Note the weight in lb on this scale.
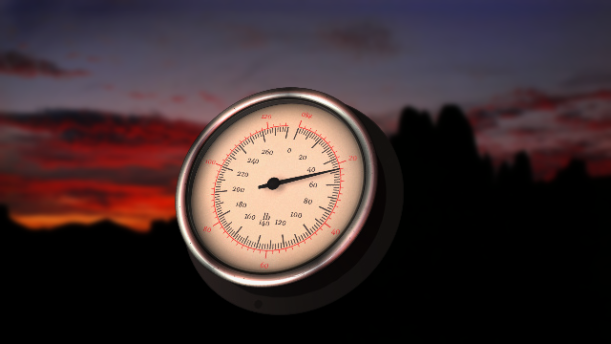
50 lb
